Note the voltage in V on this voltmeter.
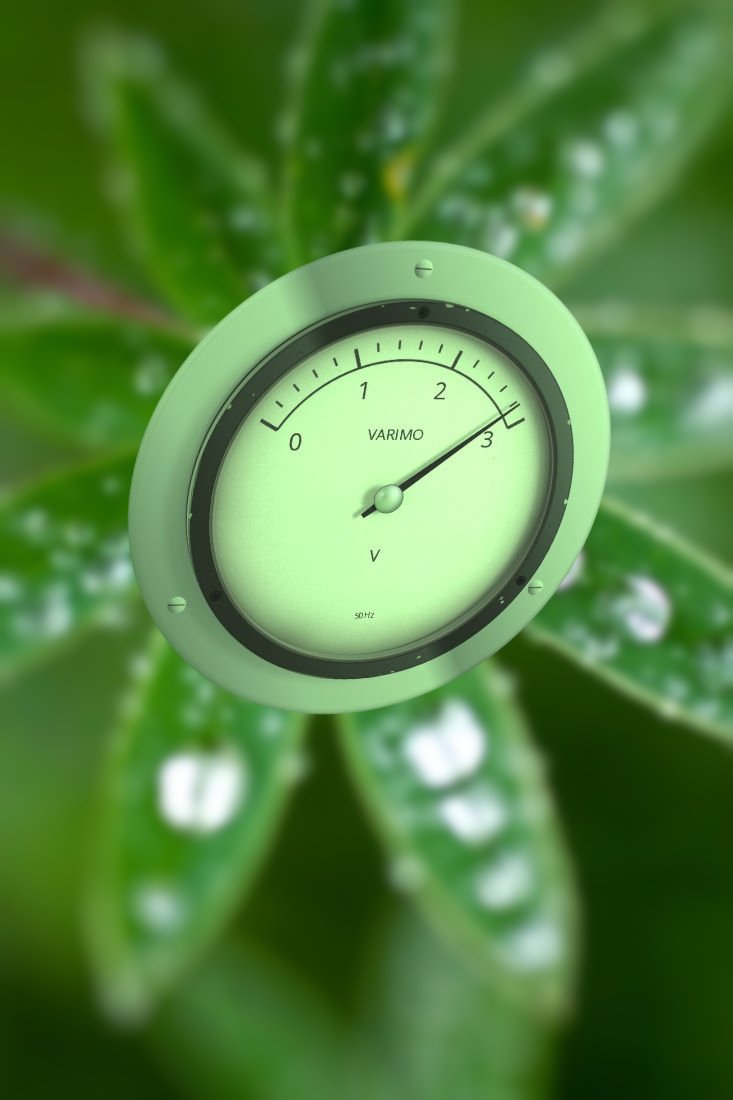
2.8 V
